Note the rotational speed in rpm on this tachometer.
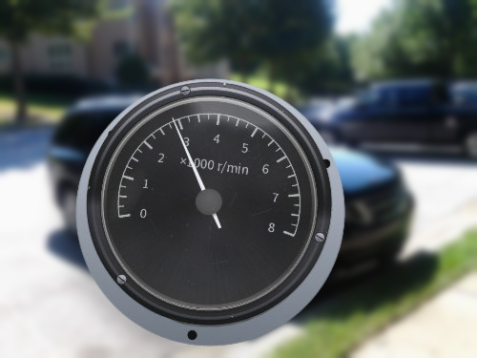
2875 rpm
